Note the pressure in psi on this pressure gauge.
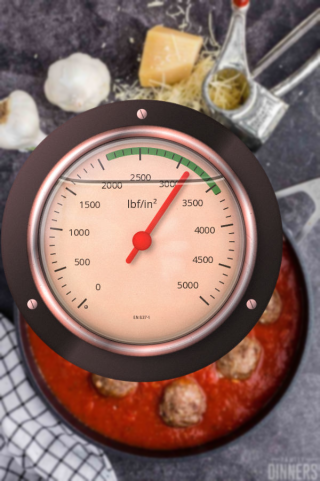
3150 psi
